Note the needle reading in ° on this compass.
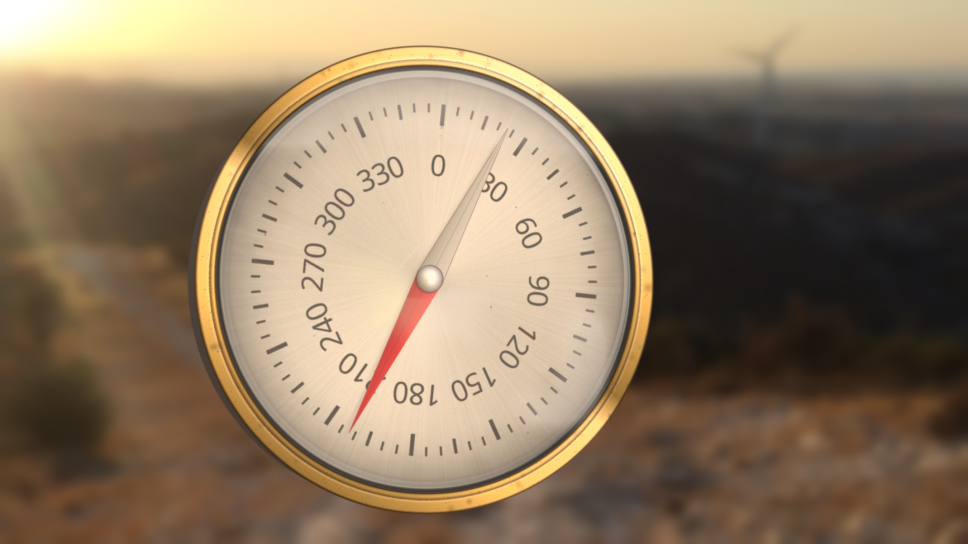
202.5 °
